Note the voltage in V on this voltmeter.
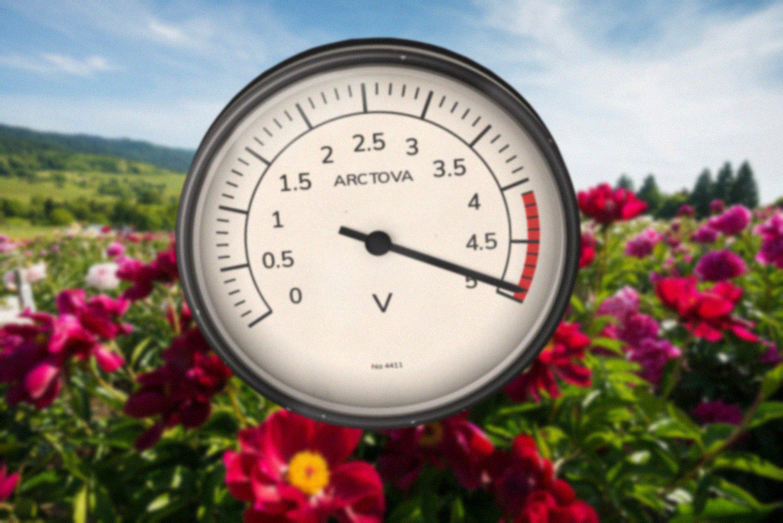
4.9 V
